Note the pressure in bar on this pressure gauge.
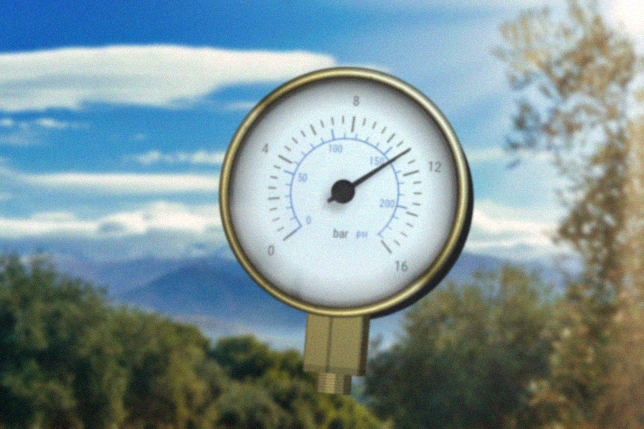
11 bar
